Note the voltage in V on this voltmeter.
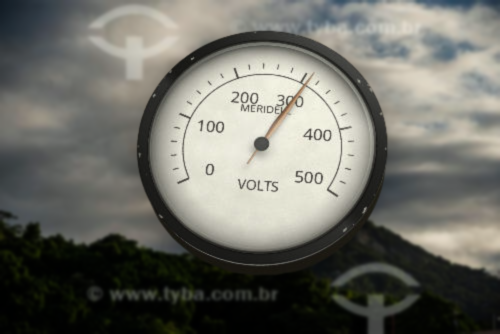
310 V
